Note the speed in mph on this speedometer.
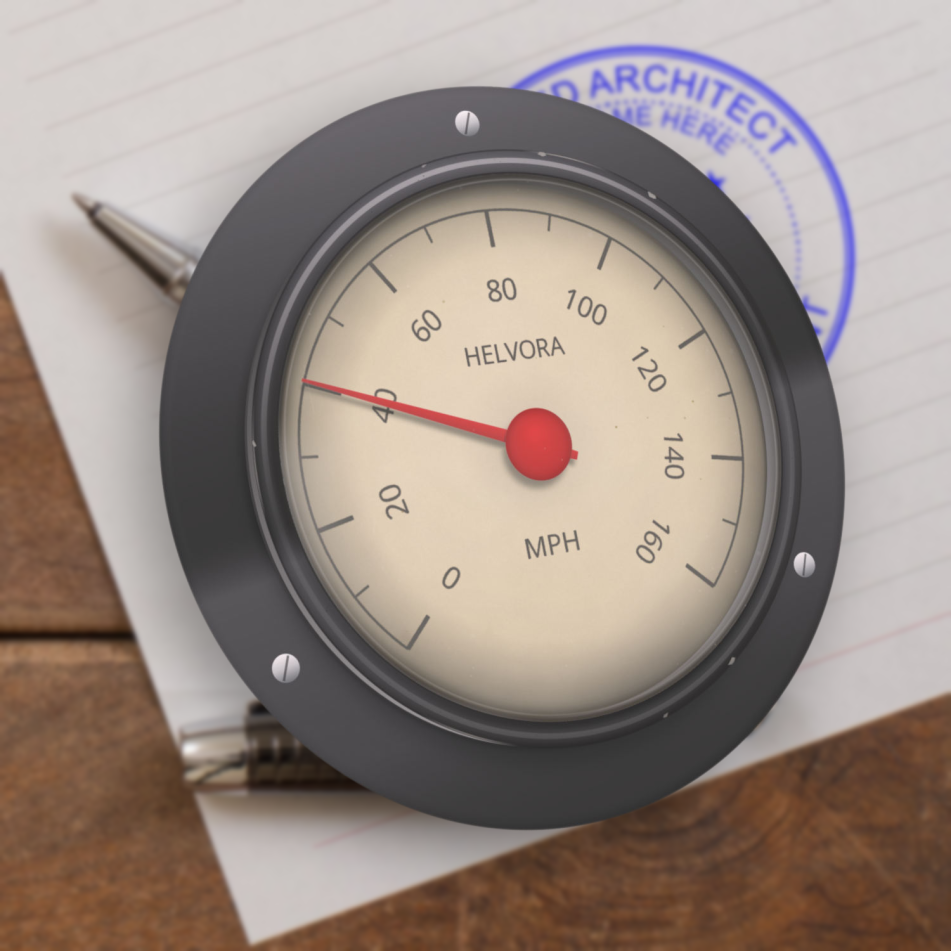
40 mph
